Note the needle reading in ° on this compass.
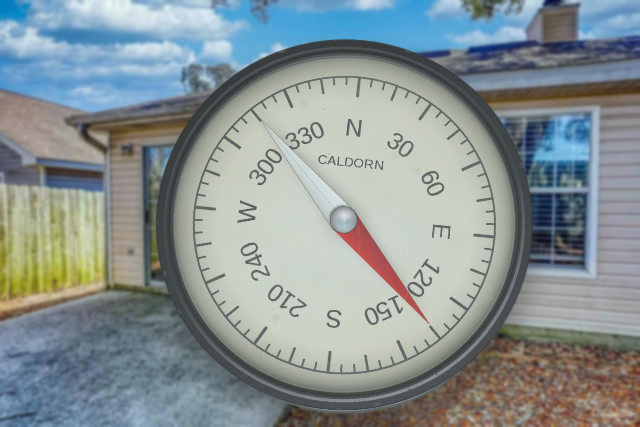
135 °
